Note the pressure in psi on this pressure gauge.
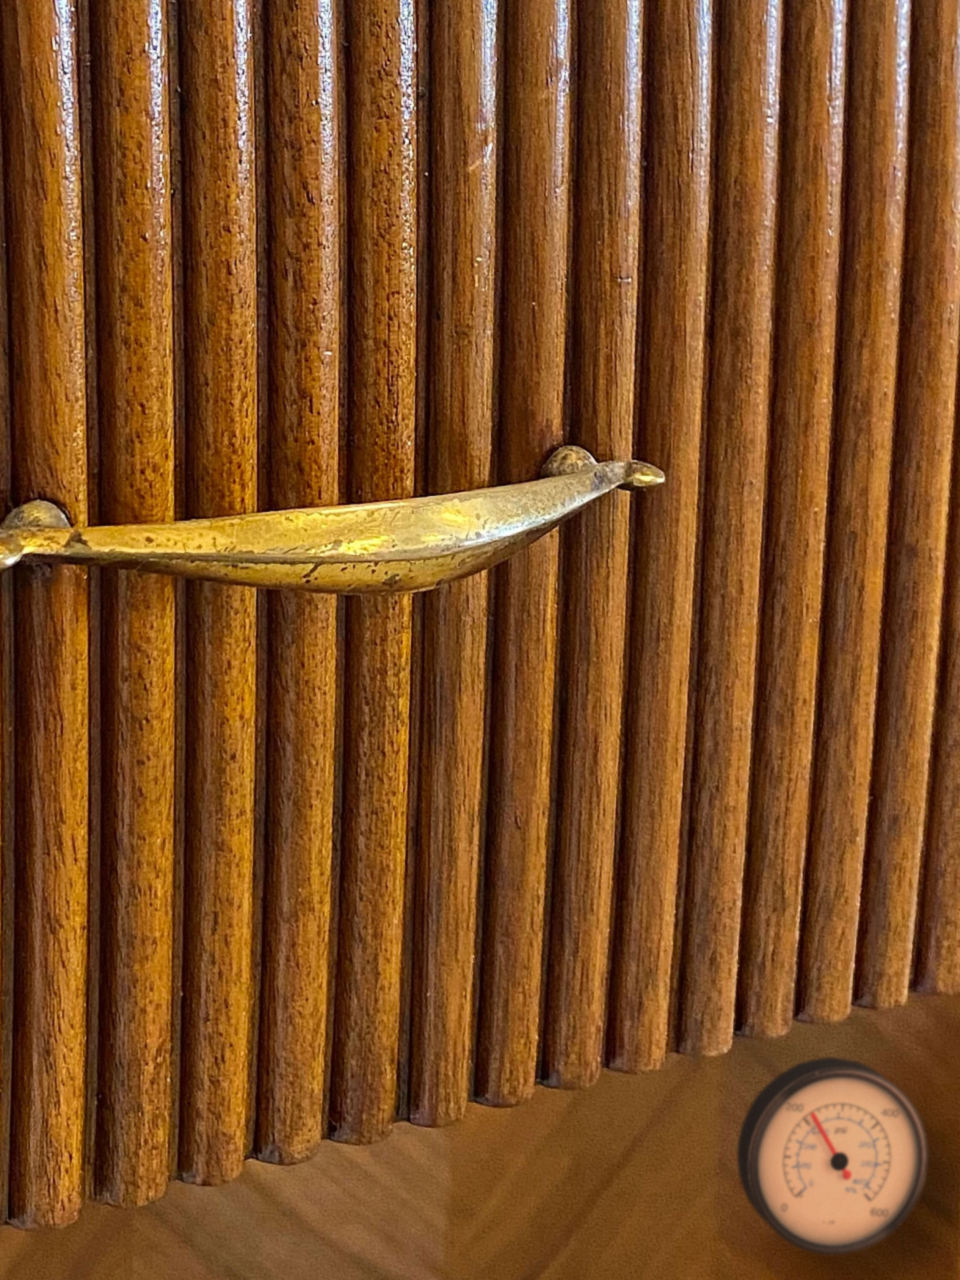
220 psi
